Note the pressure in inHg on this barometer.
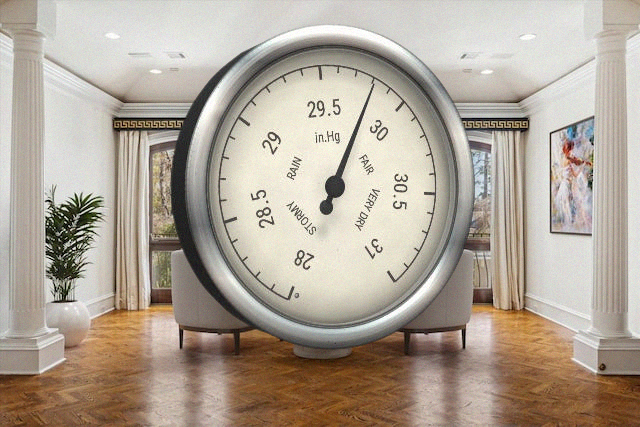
29.8 inHg
